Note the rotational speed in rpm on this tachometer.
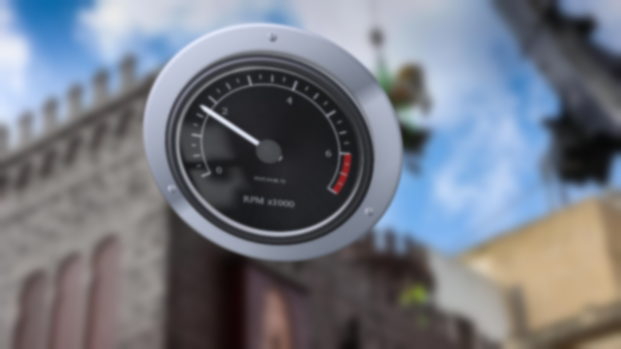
1750 rpm
